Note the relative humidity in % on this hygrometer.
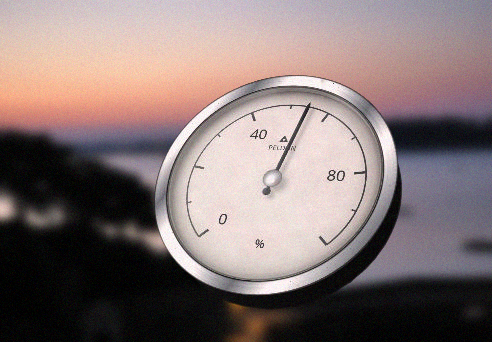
55 %
